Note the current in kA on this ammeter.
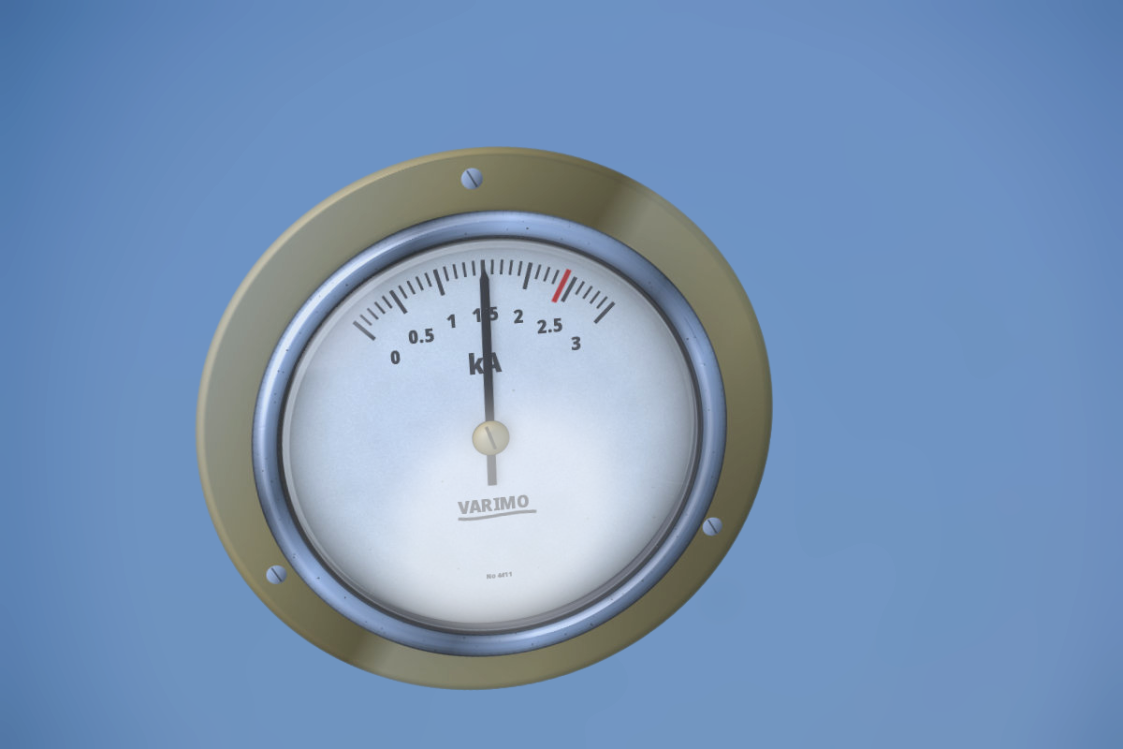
1.5 kA
